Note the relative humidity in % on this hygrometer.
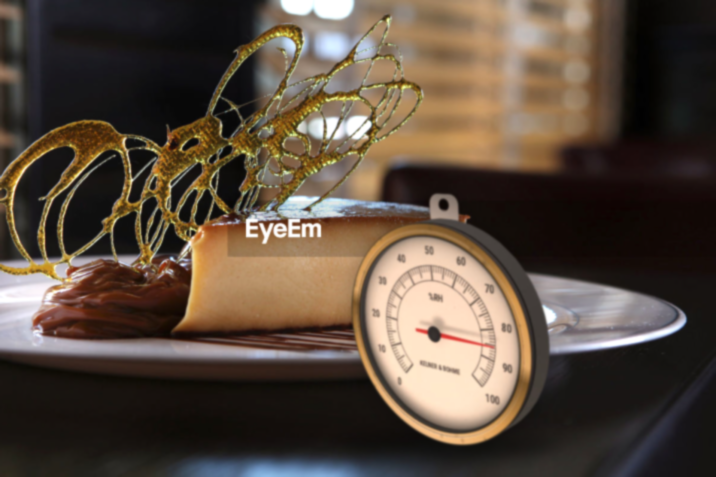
85 %
